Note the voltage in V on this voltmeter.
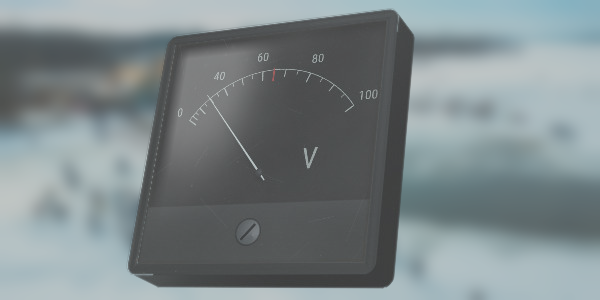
30 V
